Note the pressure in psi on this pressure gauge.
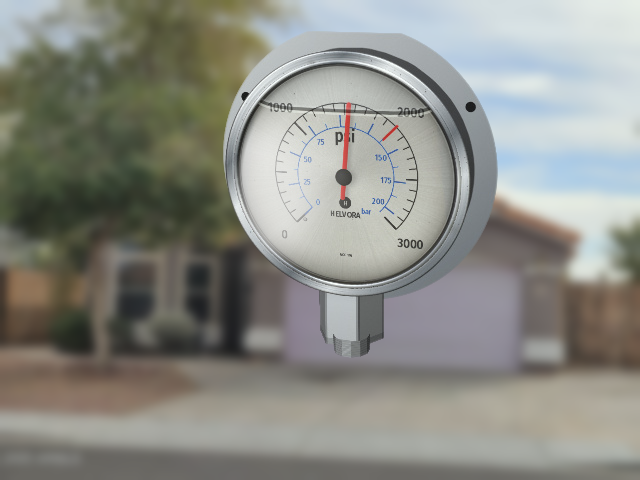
1550 psi
